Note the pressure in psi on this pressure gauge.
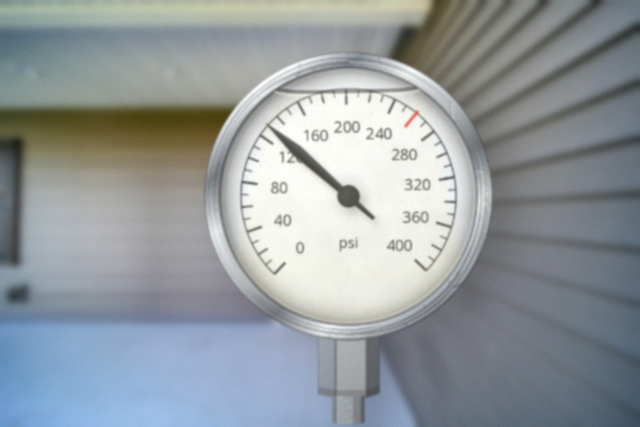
130 psi
